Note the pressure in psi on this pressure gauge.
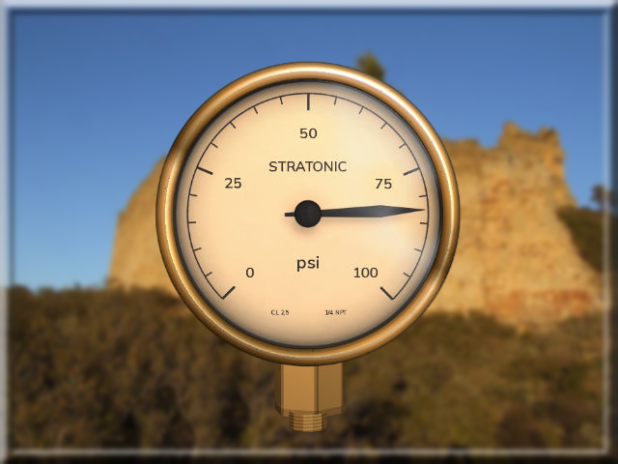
82.5 psi
